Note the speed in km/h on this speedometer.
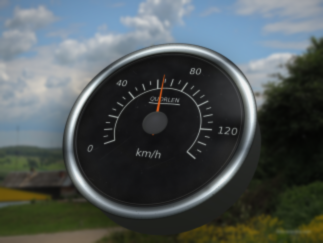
65 km/h
